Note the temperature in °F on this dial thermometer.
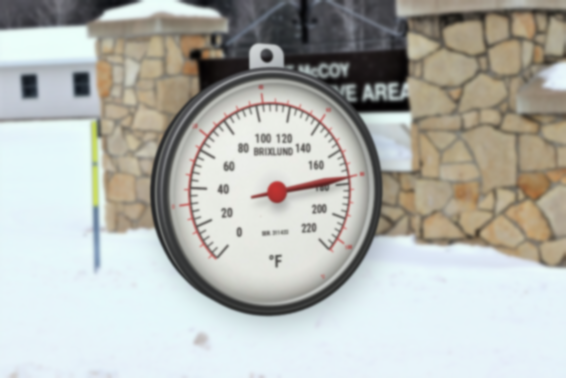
176 °F
